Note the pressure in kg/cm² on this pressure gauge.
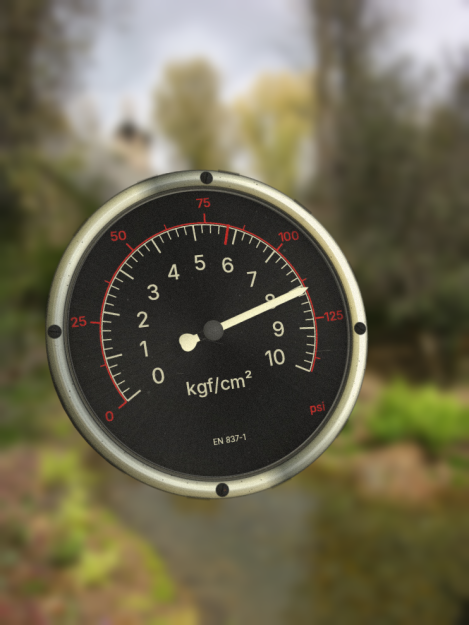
8.1 kg/cm²
